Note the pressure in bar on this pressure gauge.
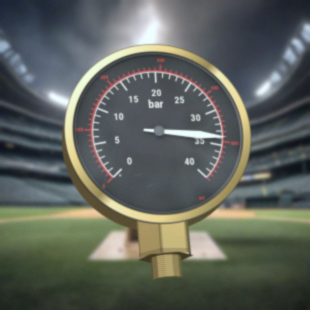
34 bar
